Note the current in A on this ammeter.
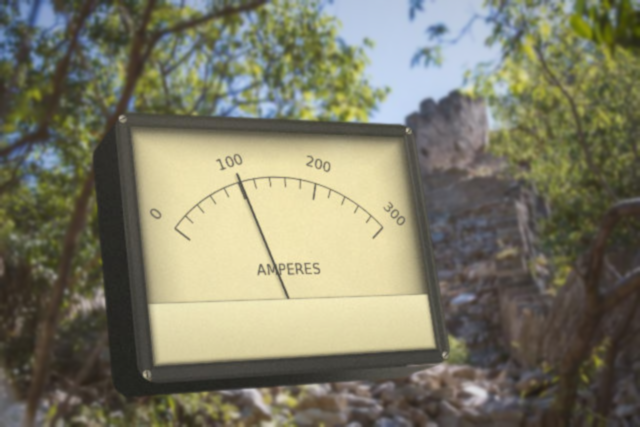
100 A
